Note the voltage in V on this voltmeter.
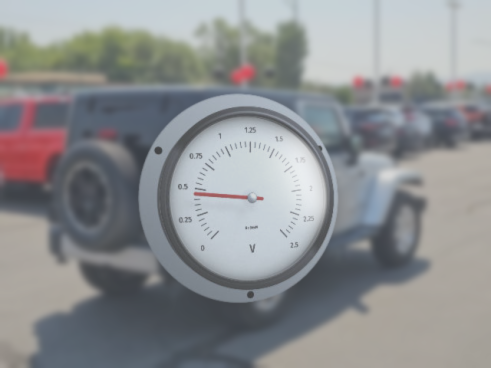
0.45 V
